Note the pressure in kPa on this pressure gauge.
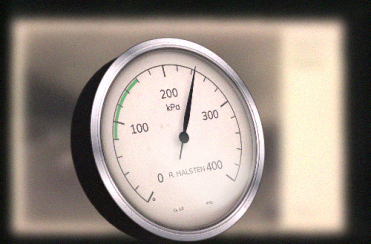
240 kPa
